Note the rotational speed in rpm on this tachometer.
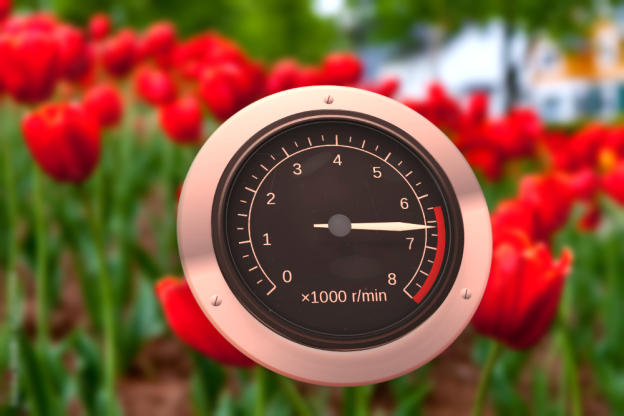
6625 rpm
